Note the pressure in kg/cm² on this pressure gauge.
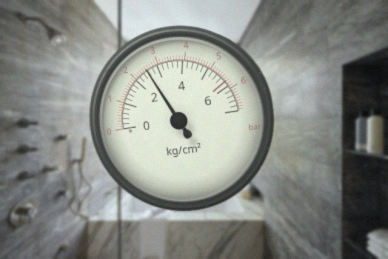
2.6 kg/cm²
